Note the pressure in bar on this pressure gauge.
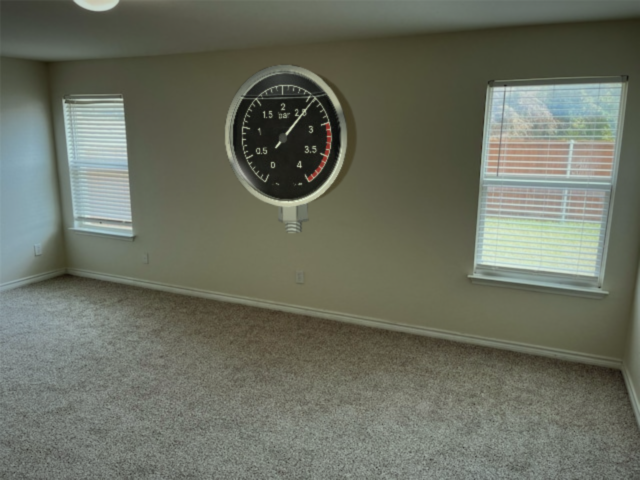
2.6 bar
